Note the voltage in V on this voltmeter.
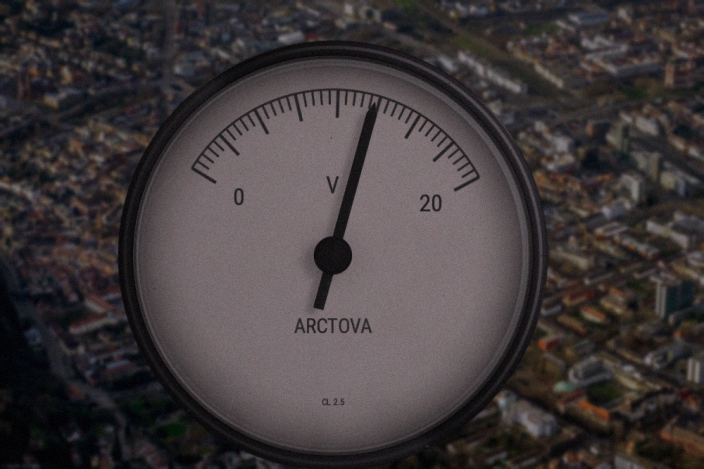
12.25 V
